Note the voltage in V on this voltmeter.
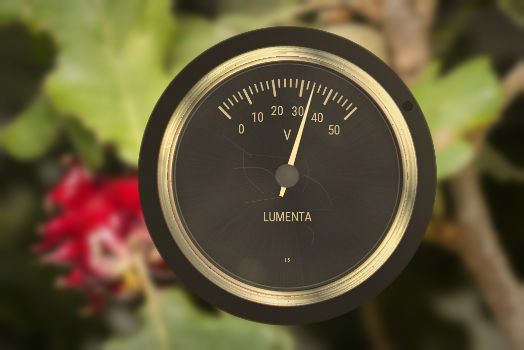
34 V
